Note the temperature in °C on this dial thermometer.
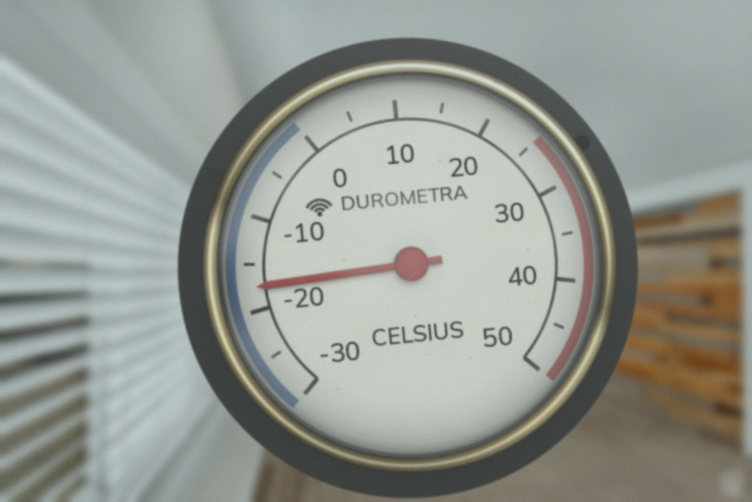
-17.5 °C
